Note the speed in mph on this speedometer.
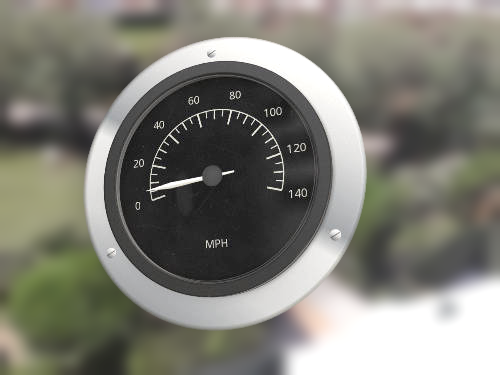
5 mph
